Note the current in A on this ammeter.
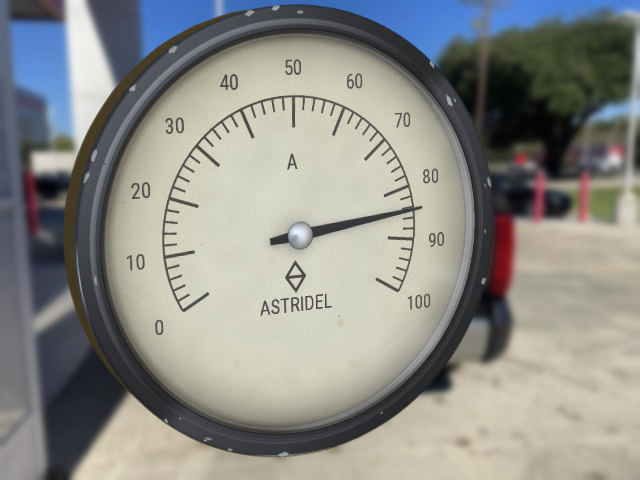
84 A
